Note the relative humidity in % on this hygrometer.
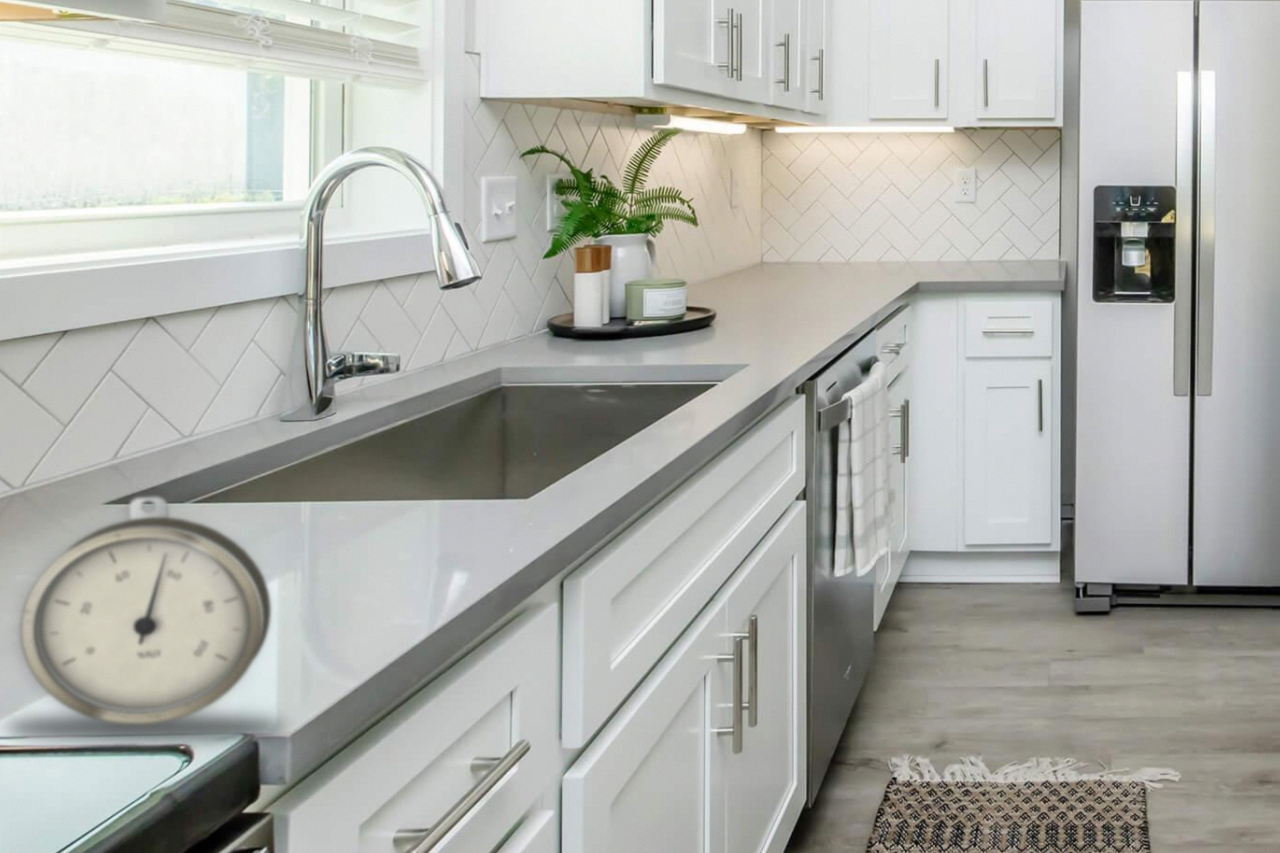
55 %
